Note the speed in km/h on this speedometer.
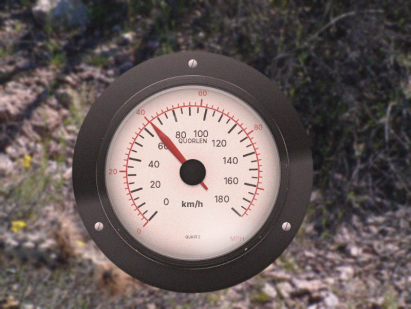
65 km/h
